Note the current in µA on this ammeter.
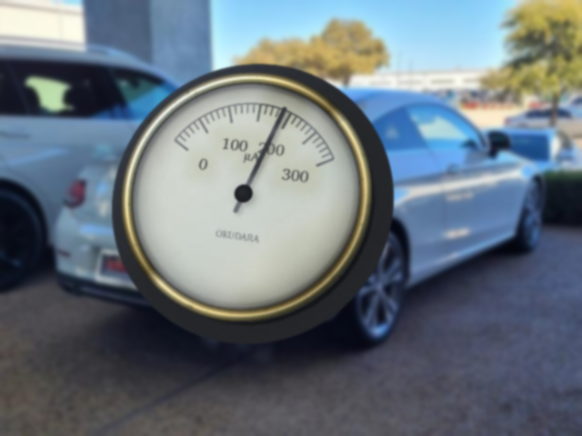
190 µA
